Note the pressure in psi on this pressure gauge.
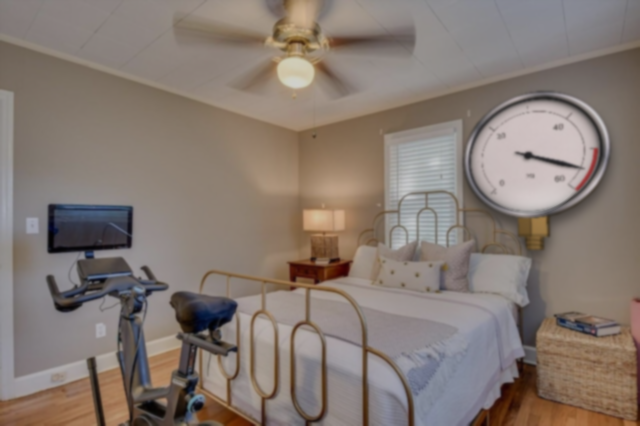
55 psi
